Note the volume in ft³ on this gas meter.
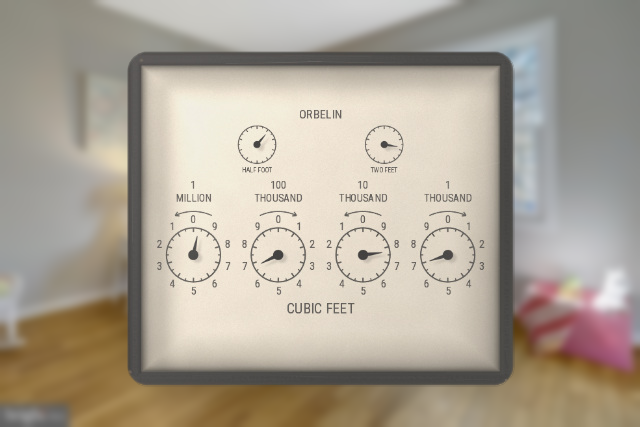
967700 ft³
